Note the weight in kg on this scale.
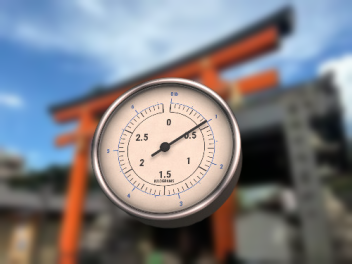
0.45 kg
